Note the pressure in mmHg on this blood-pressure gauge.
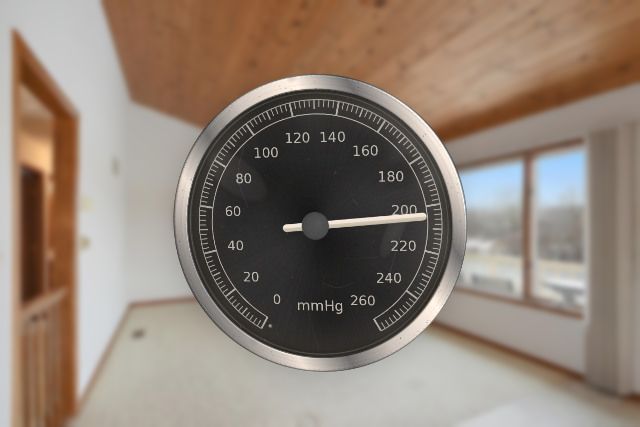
204 mmHg
